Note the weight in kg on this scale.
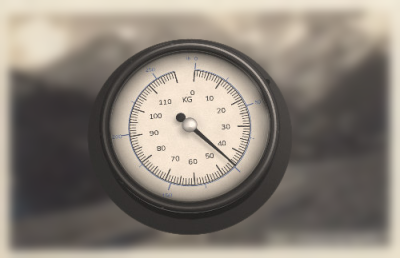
45 kg
